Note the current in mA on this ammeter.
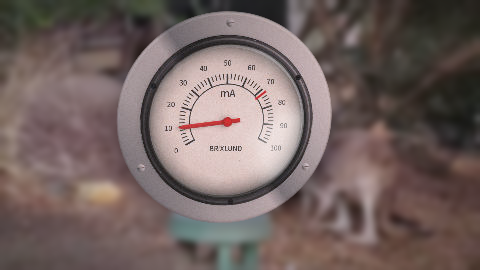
10 mA
